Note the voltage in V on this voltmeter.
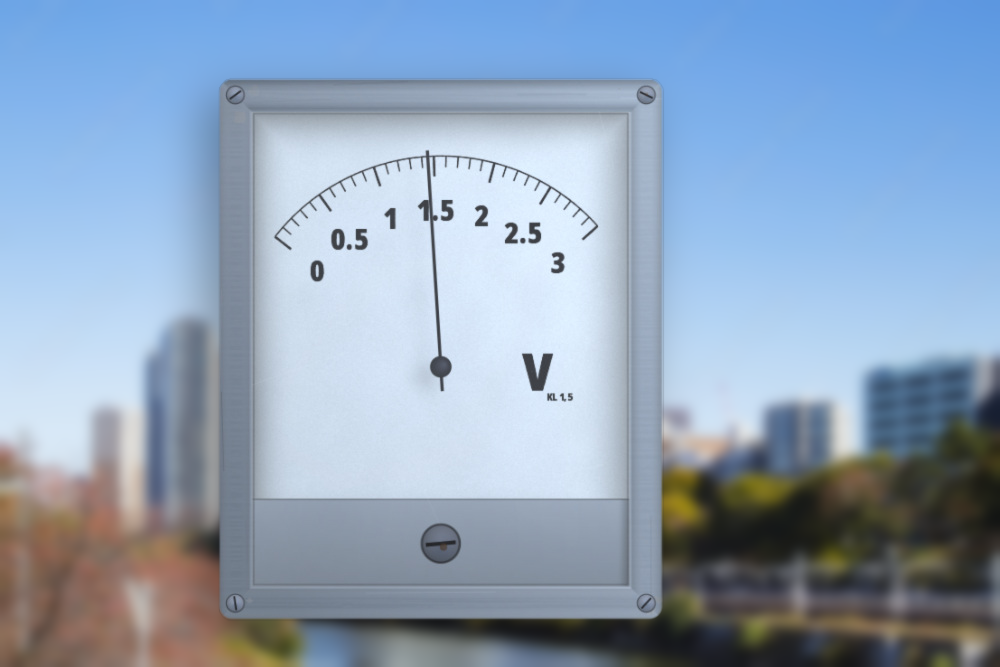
1.45 V
